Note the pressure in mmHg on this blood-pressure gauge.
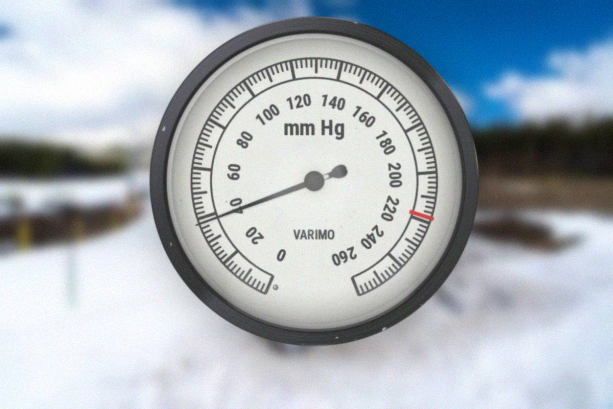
38 mmHg
